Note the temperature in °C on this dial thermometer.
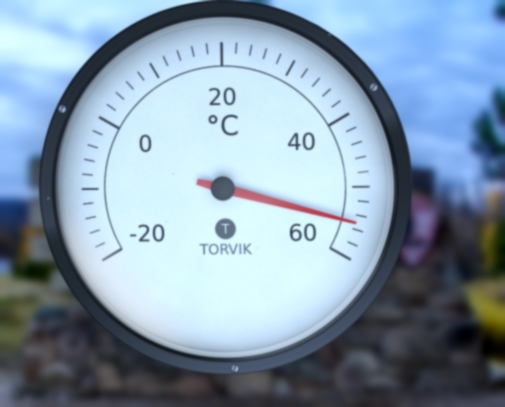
55 °C
